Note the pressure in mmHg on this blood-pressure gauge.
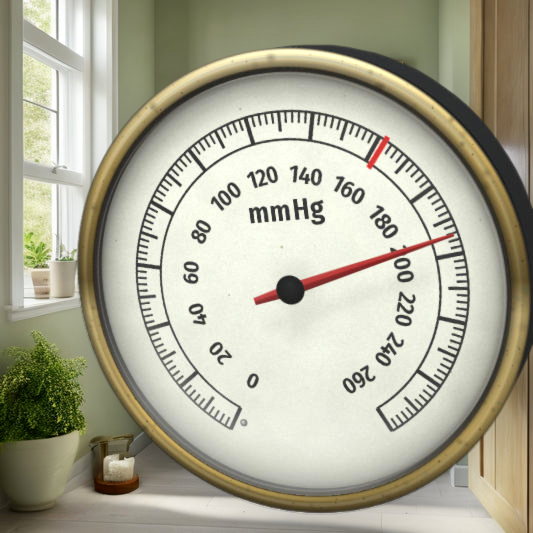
194 mmHg
